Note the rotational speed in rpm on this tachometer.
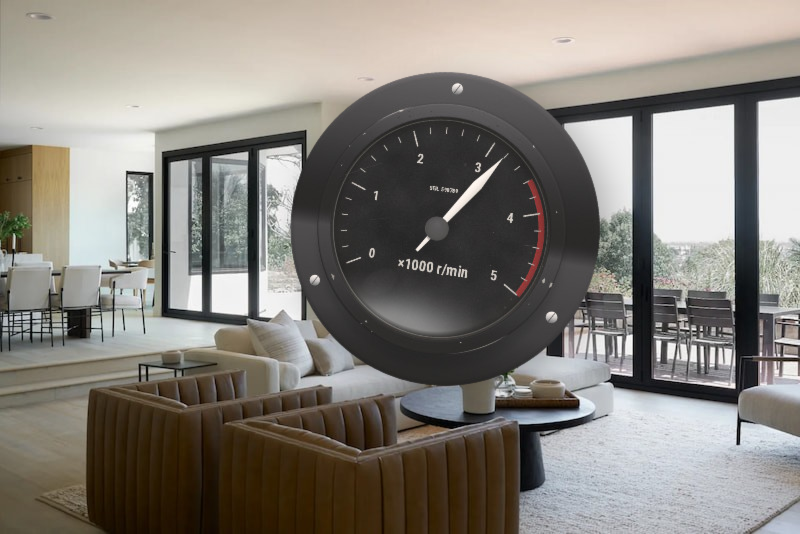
3200 rpm
